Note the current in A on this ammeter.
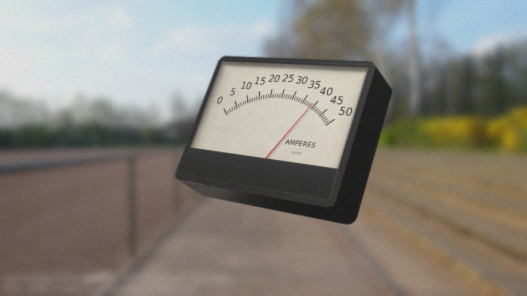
40 A
